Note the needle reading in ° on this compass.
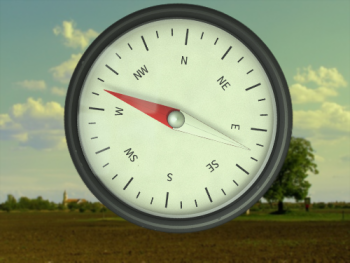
285 °
